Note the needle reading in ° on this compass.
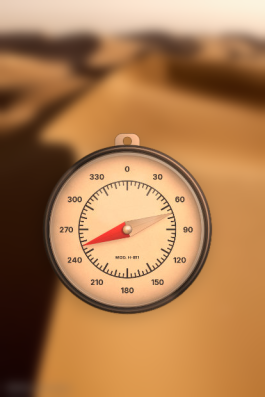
250 °
